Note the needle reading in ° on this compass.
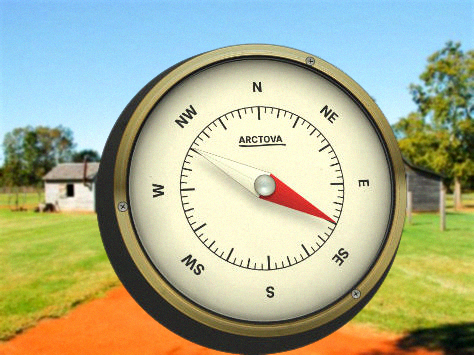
120 °
